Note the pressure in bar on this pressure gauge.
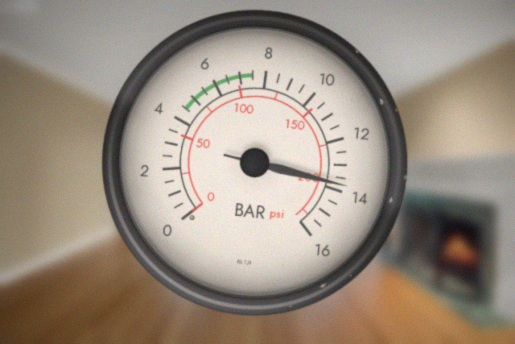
13.75 bar
